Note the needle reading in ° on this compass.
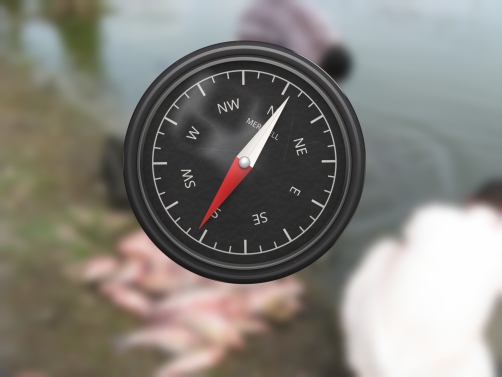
185 °
